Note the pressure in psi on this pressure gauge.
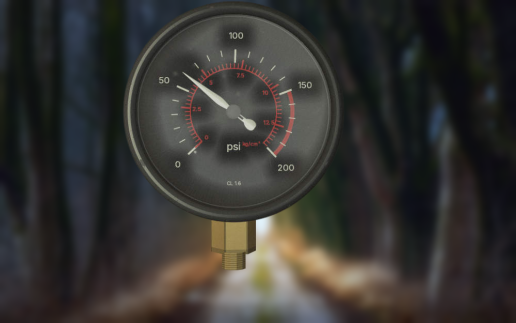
60 psi
